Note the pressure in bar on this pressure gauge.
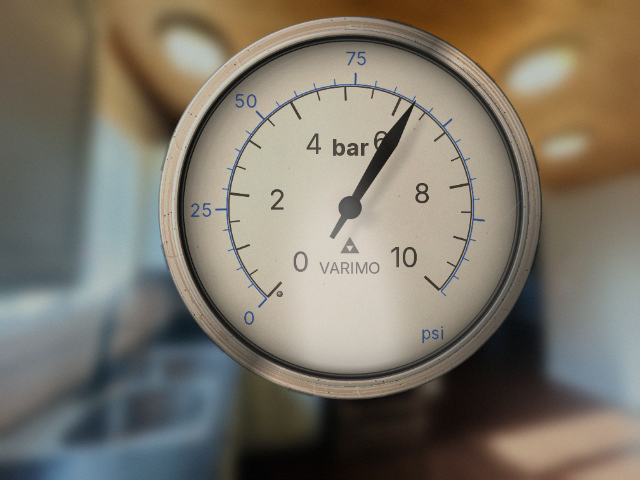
6.25 bar
